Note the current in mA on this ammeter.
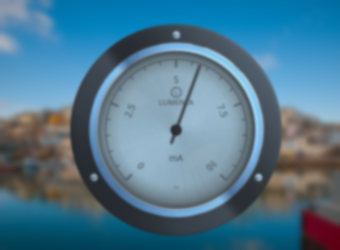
5.75 mA
